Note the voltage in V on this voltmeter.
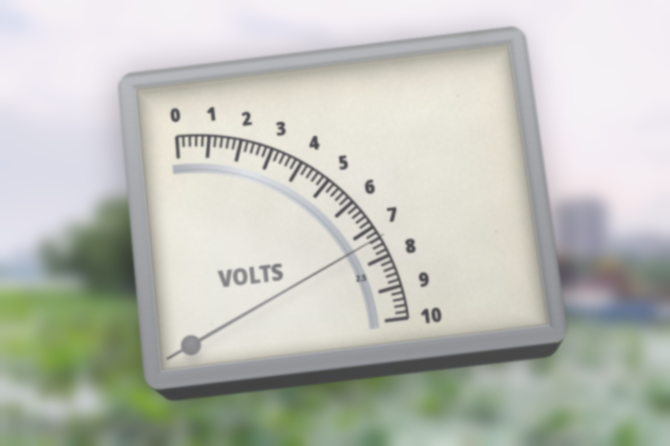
7.4 V
